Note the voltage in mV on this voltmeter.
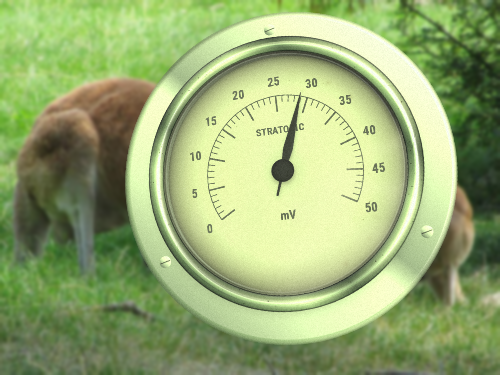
29 mV
